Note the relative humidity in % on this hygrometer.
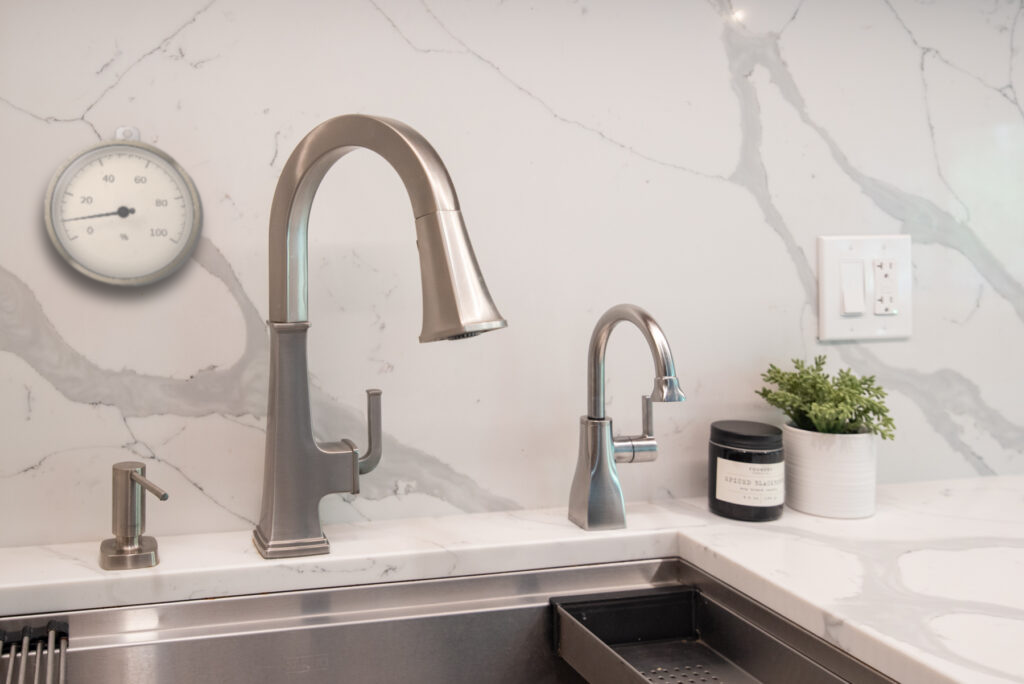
8 %
